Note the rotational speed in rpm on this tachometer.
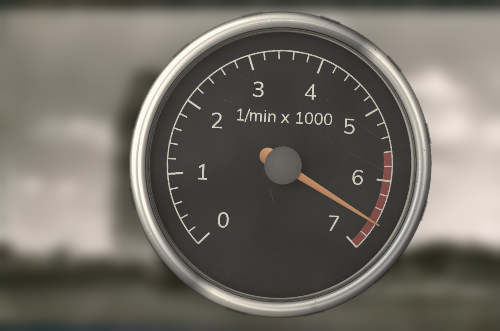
6600 rpm
